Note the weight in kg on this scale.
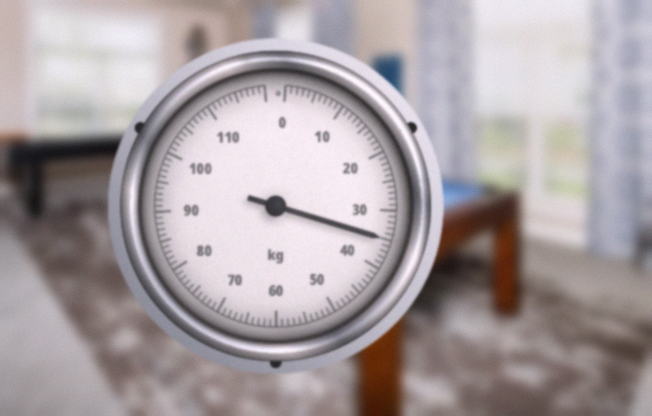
35 kg
